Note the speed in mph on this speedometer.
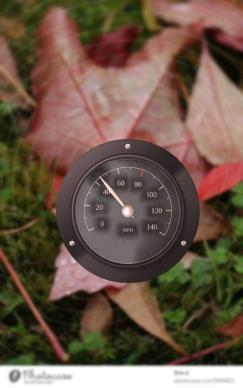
45 mph
